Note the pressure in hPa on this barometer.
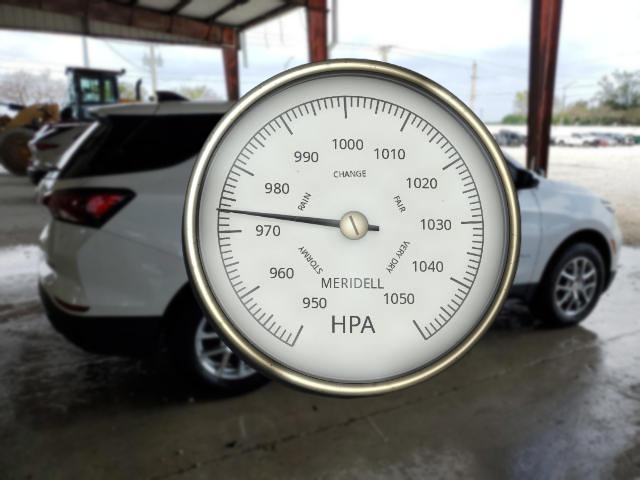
973 hPa
